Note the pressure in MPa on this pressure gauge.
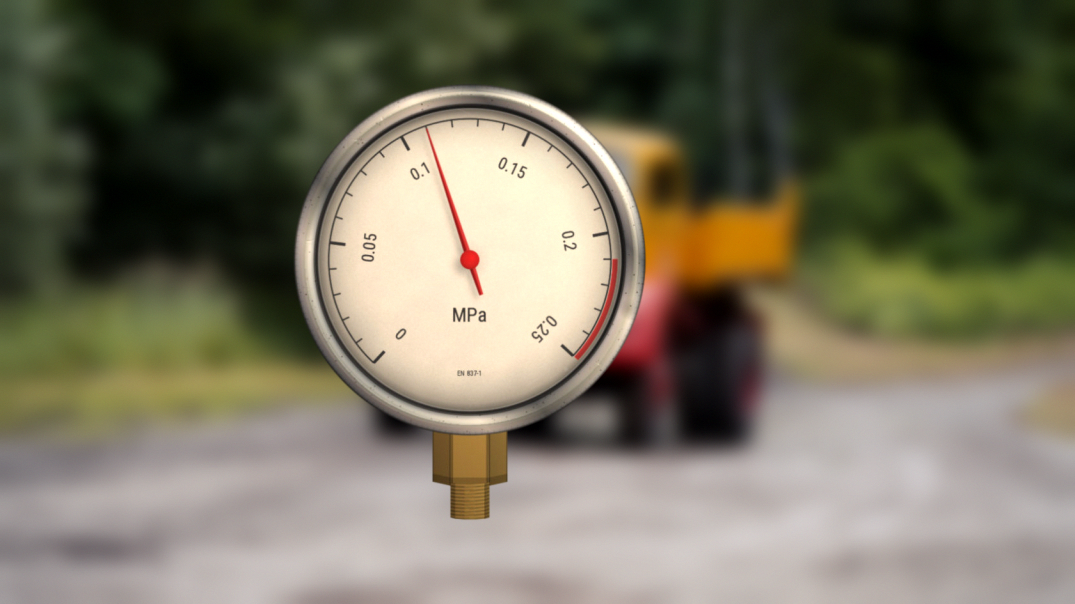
0.11 MPa
